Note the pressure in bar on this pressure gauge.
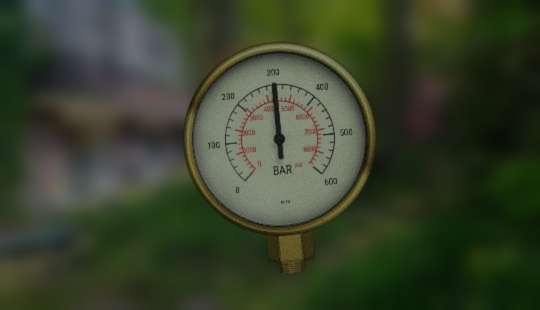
300 bar
